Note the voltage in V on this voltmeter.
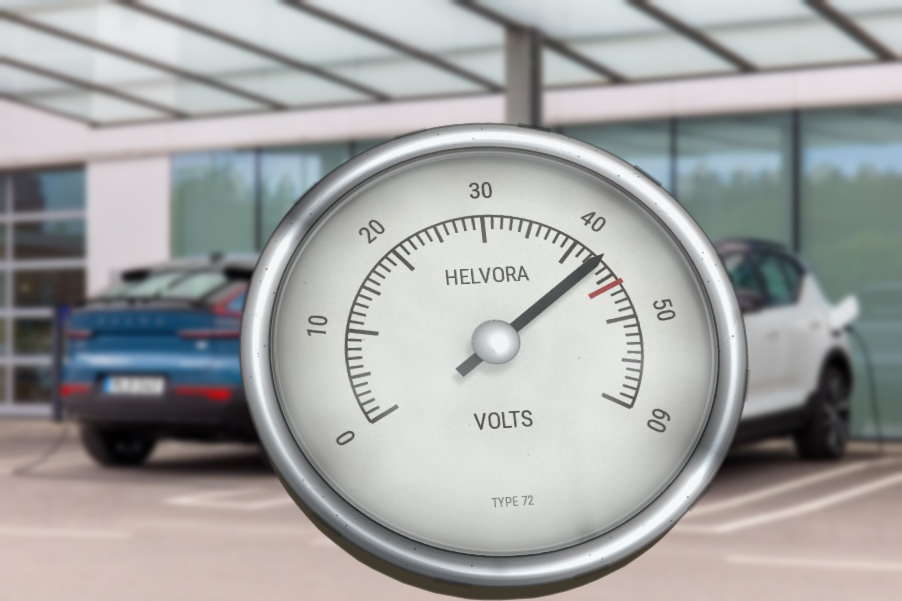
43 V
